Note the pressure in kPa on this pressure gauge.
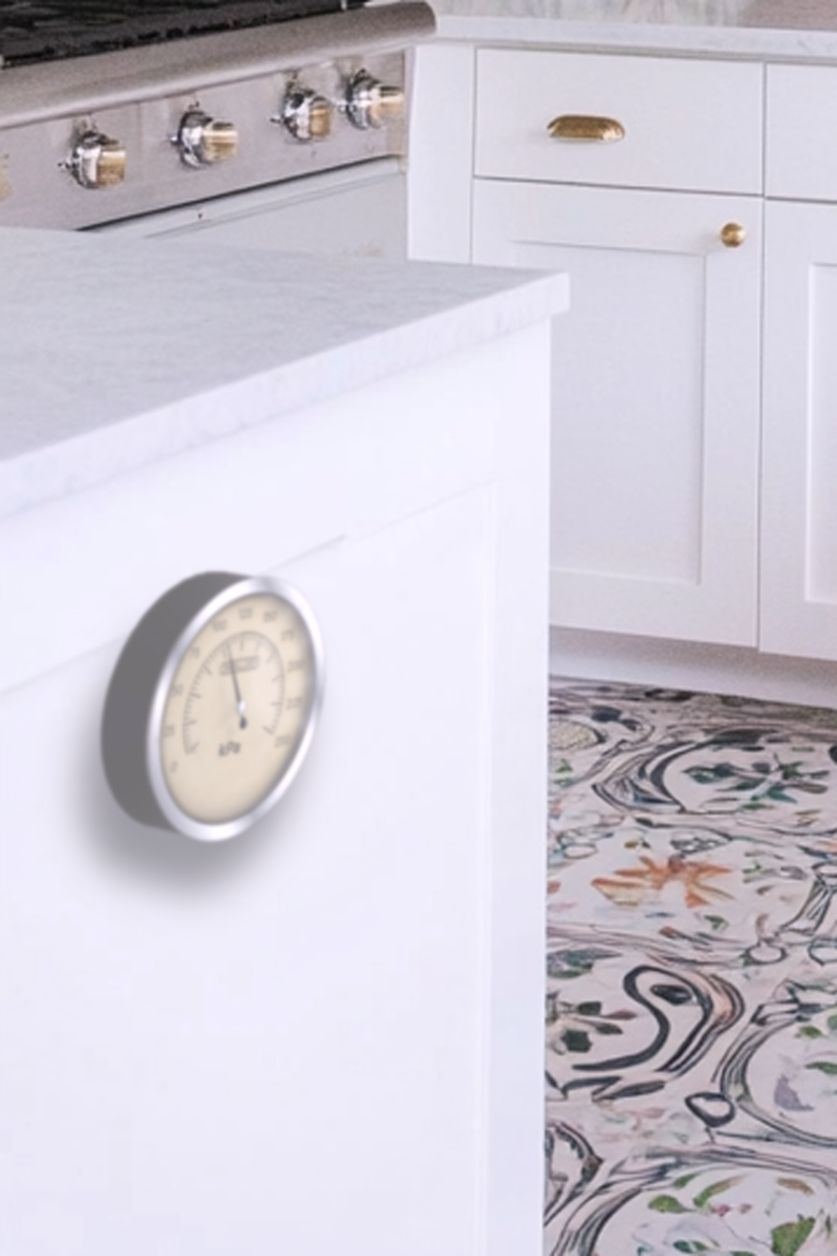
100 kPa
